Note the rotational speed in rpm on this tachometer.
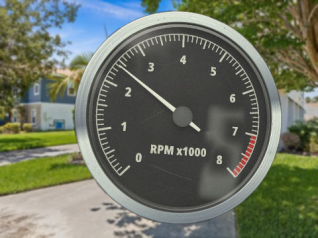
2400 rpm
